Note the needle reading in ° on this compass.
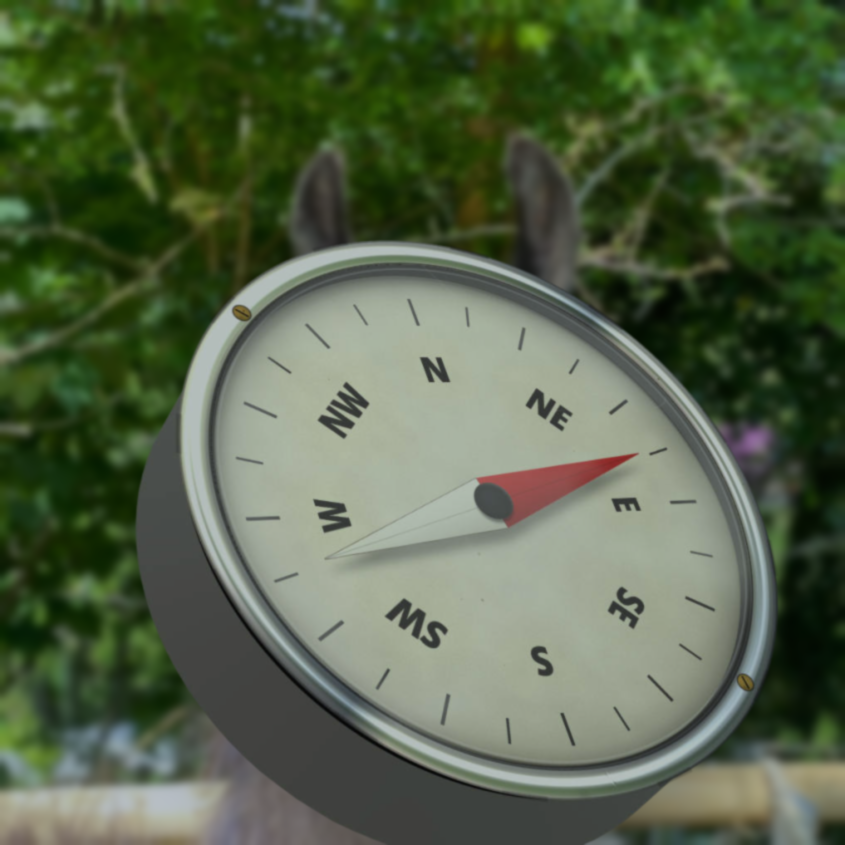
75 °
